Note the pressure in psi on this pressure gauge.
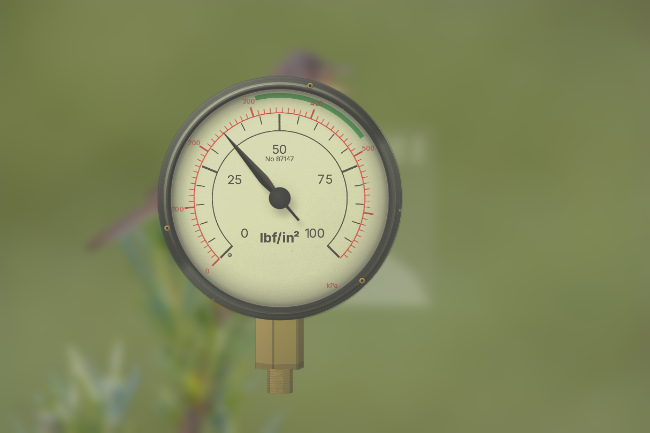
35 psi
